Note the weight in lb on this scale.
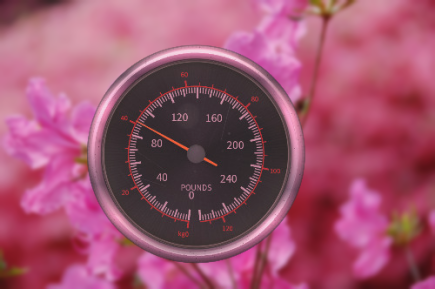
90 lb
